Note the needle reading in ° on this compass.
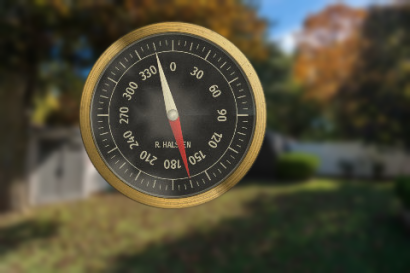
165 °
